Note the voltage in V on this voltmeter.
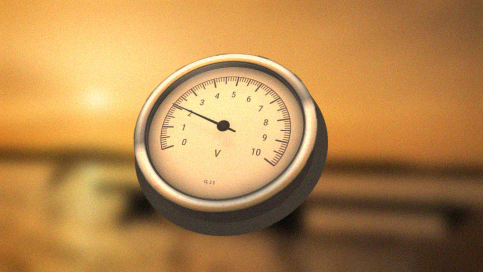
2 V
